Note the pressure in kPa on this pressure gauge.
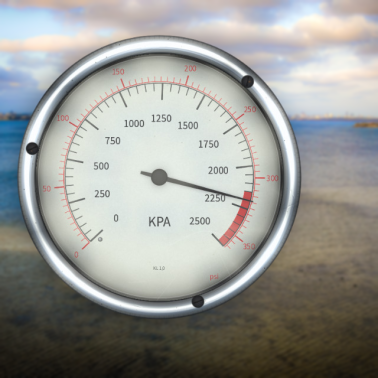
2200 kPa
